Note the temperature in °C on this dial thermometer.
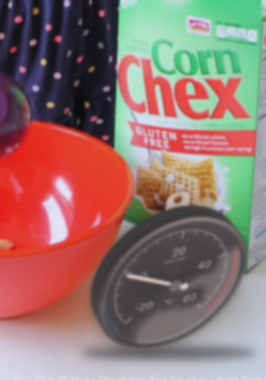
0 °C
